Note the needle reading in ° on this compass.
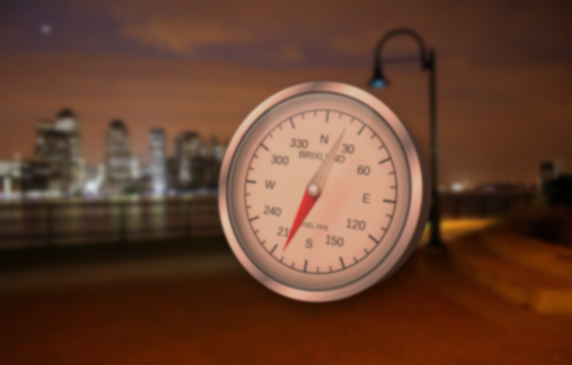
200 °
